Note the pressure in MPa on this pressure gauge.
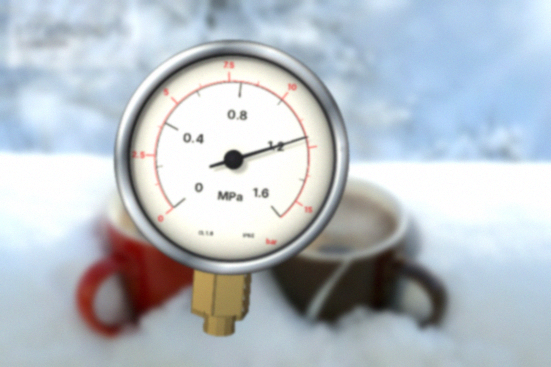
1.2 MPa
